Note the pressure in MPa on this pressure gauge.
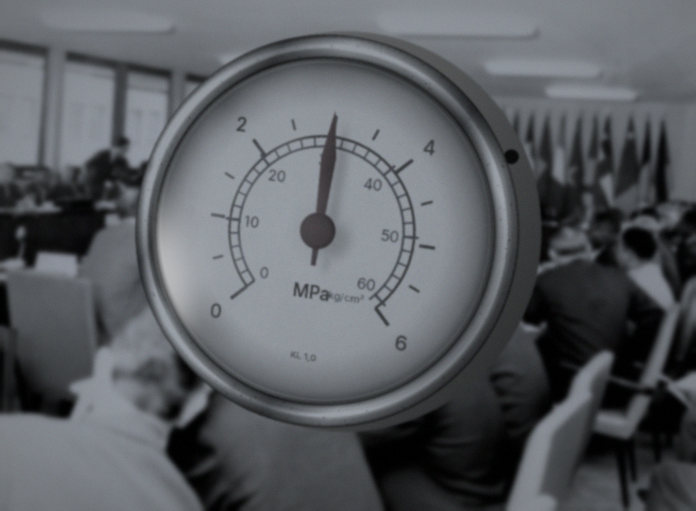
3 MPa
